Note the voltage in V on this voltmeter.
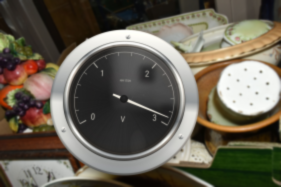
2.9 V
